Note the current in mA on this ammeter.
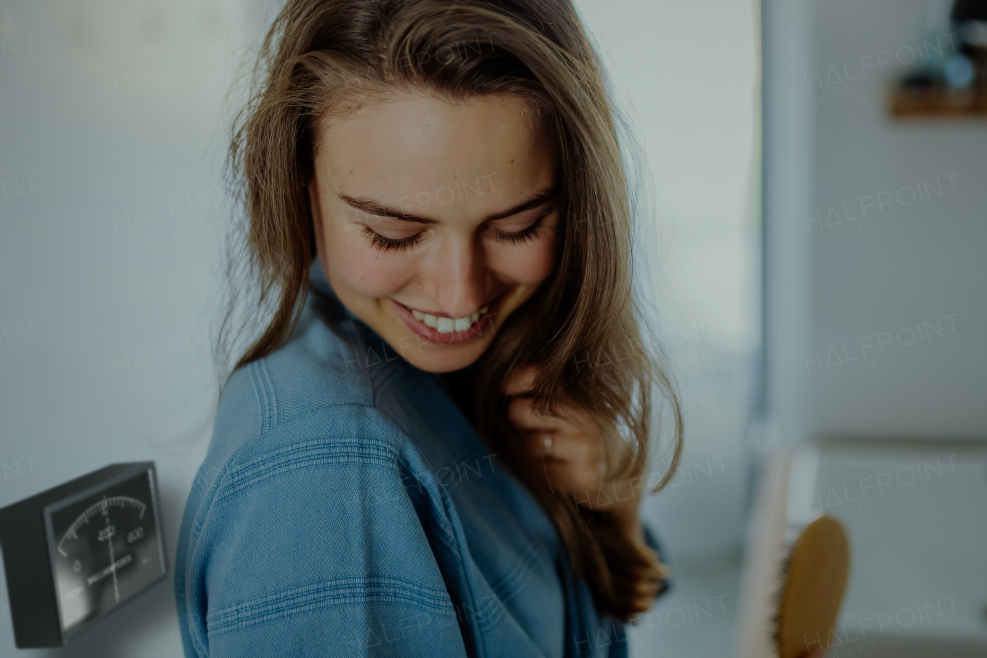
400 mA
